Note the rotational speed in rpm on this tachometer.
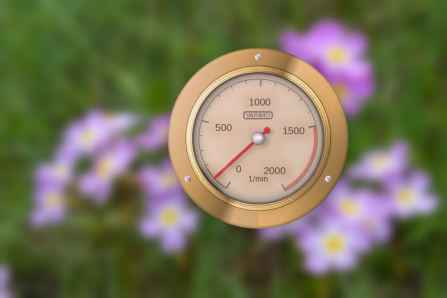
100 rpm
